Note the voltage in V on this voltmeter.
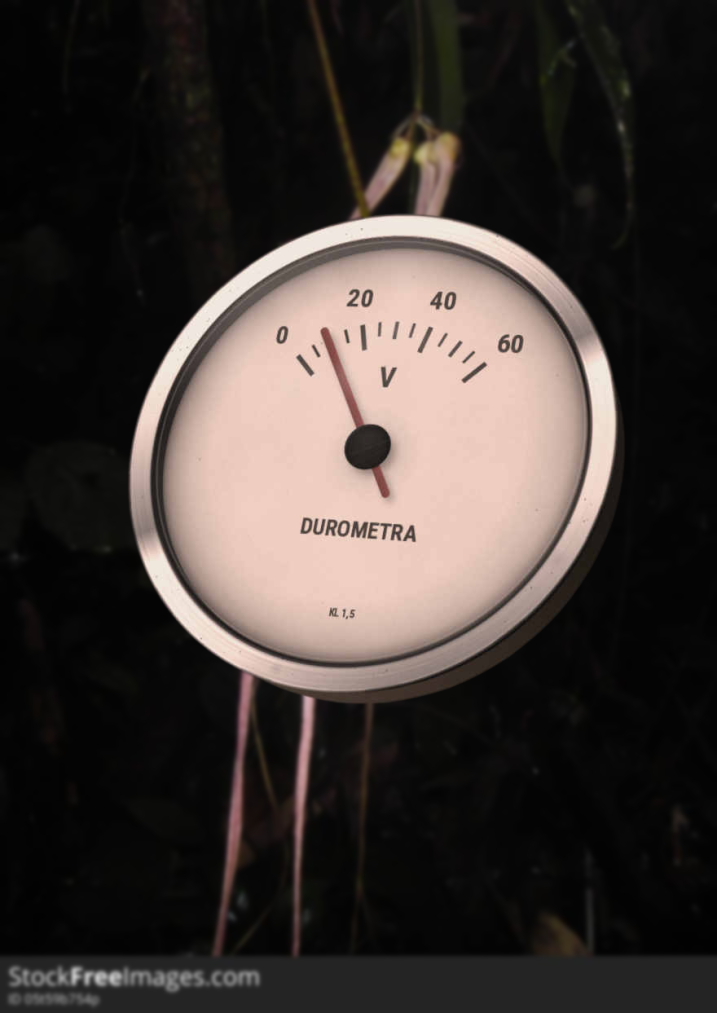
10 V
